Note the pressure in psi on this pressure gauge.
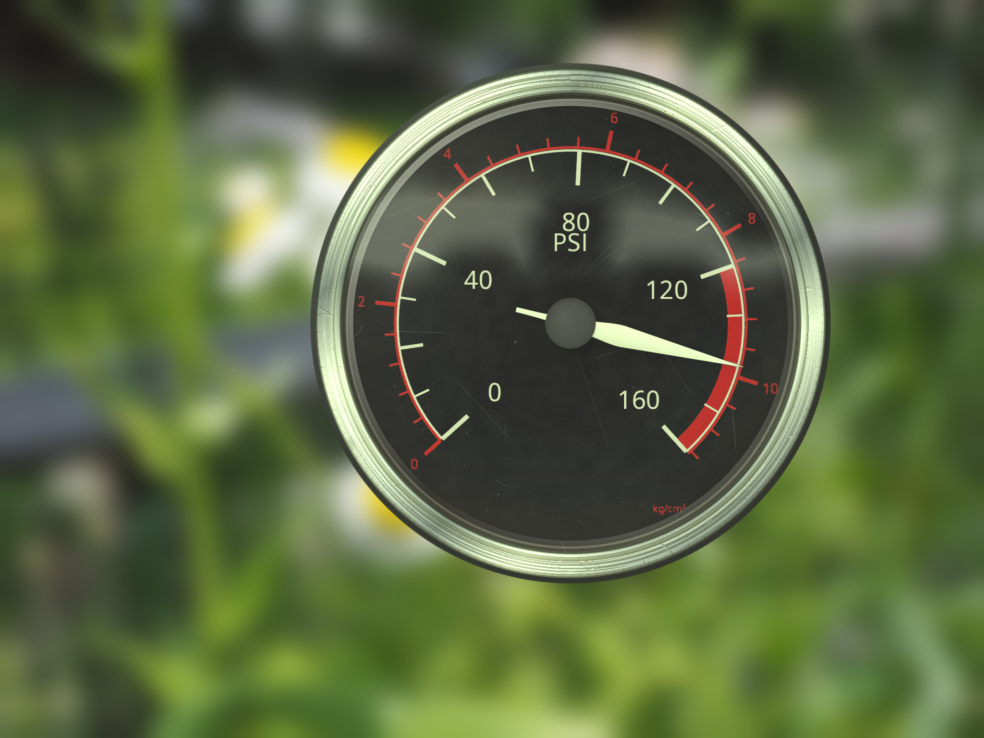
140 psi
